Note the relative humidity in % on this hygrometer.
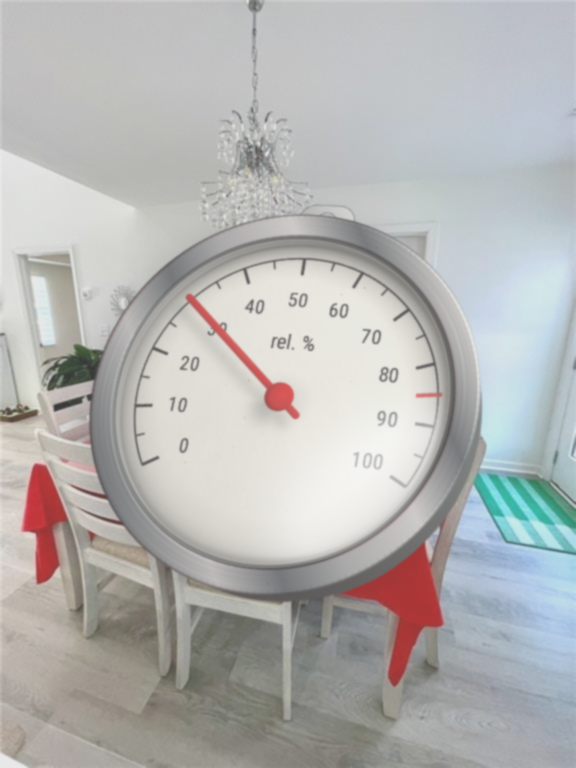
30 %
